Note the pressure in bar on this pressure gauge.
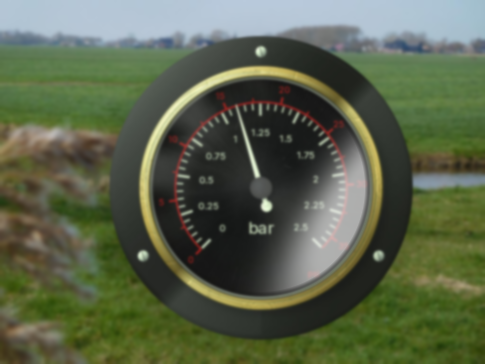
1.1 bar
